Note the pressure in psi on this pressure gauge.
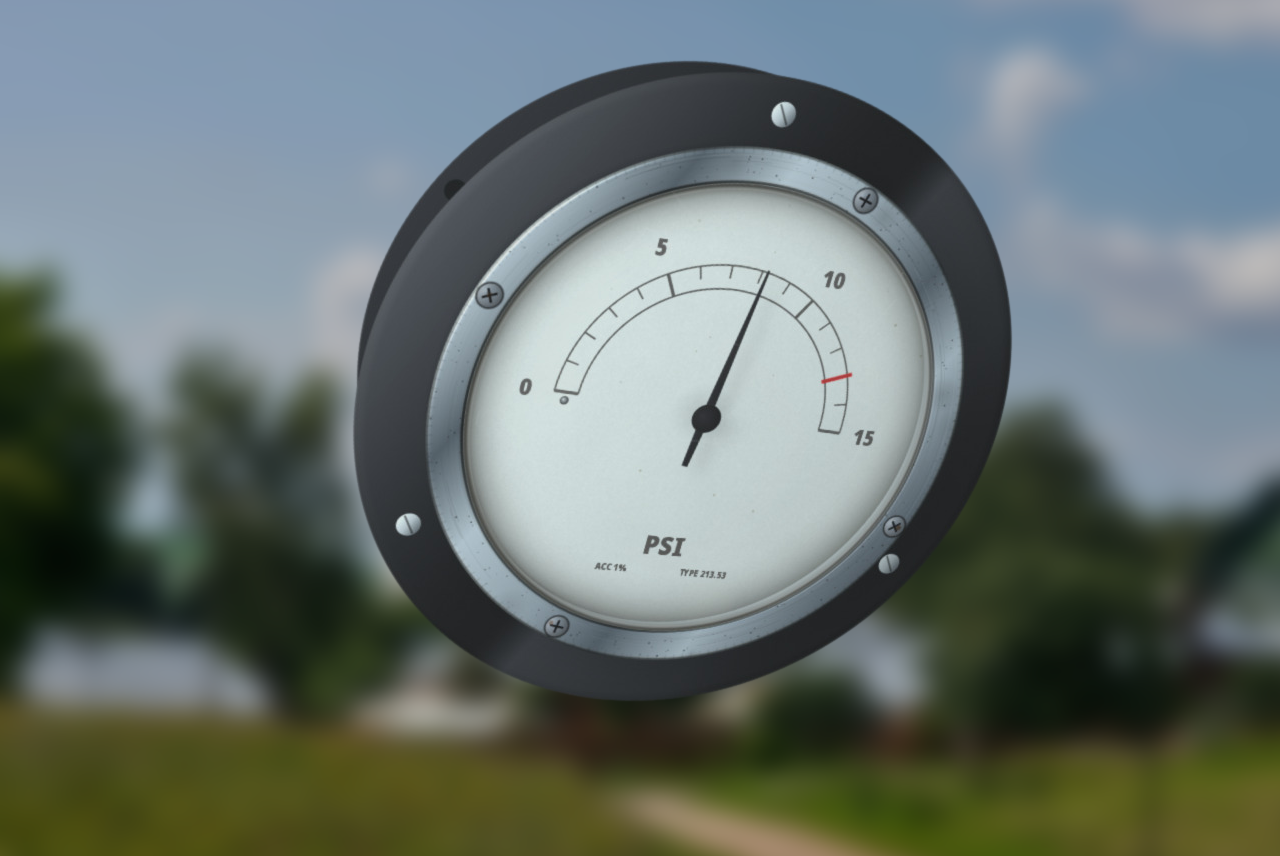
8 psi
